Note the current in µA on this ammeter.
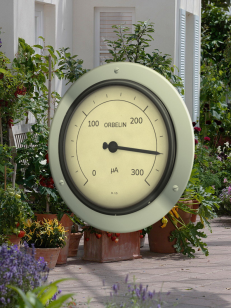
260 µA
